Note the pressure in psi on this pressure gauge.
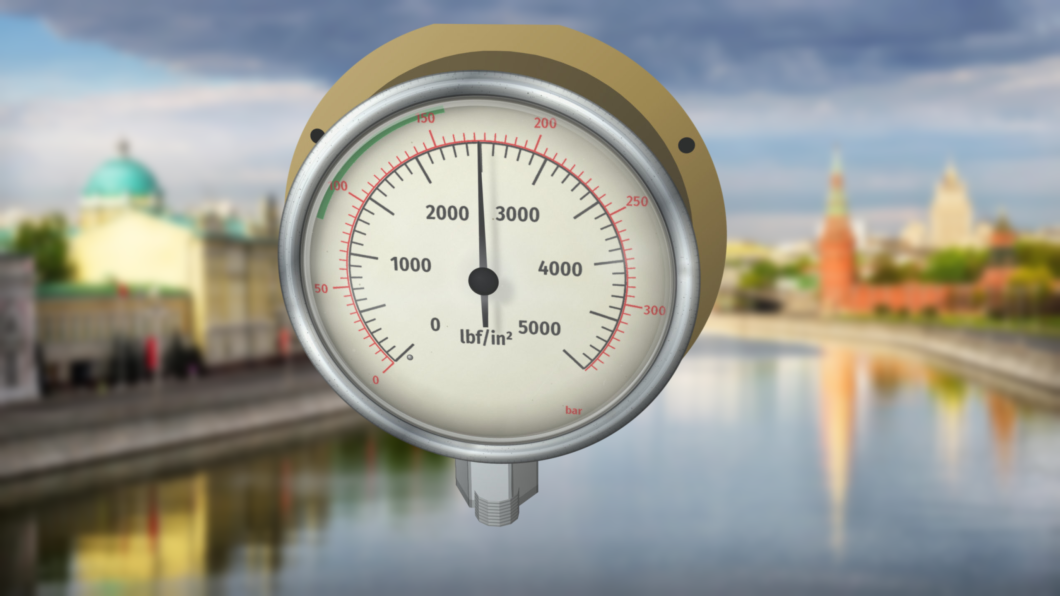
2500 psi
